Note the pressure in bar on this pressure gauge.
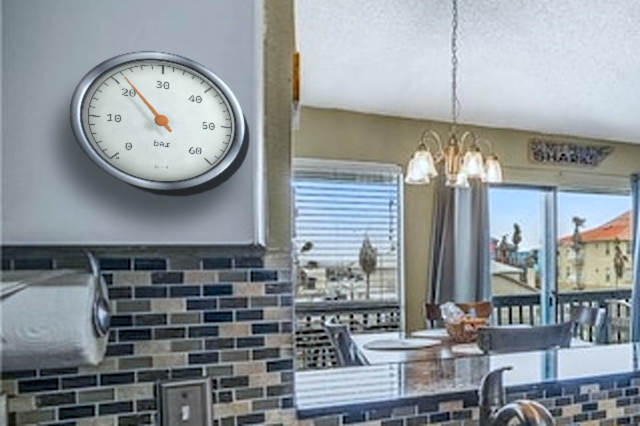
22 bar
